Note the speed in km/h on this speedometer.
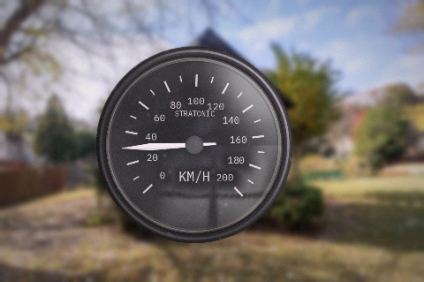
30 km/h
